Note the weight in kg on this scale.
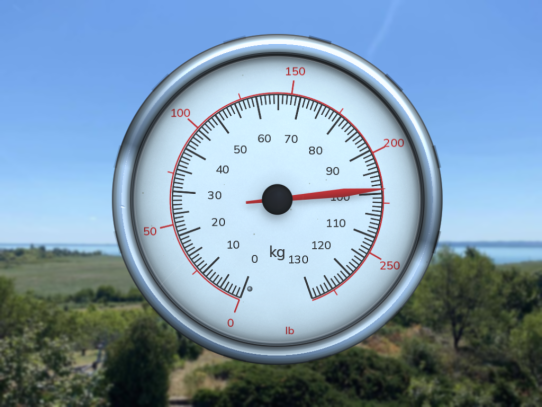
99 kg
